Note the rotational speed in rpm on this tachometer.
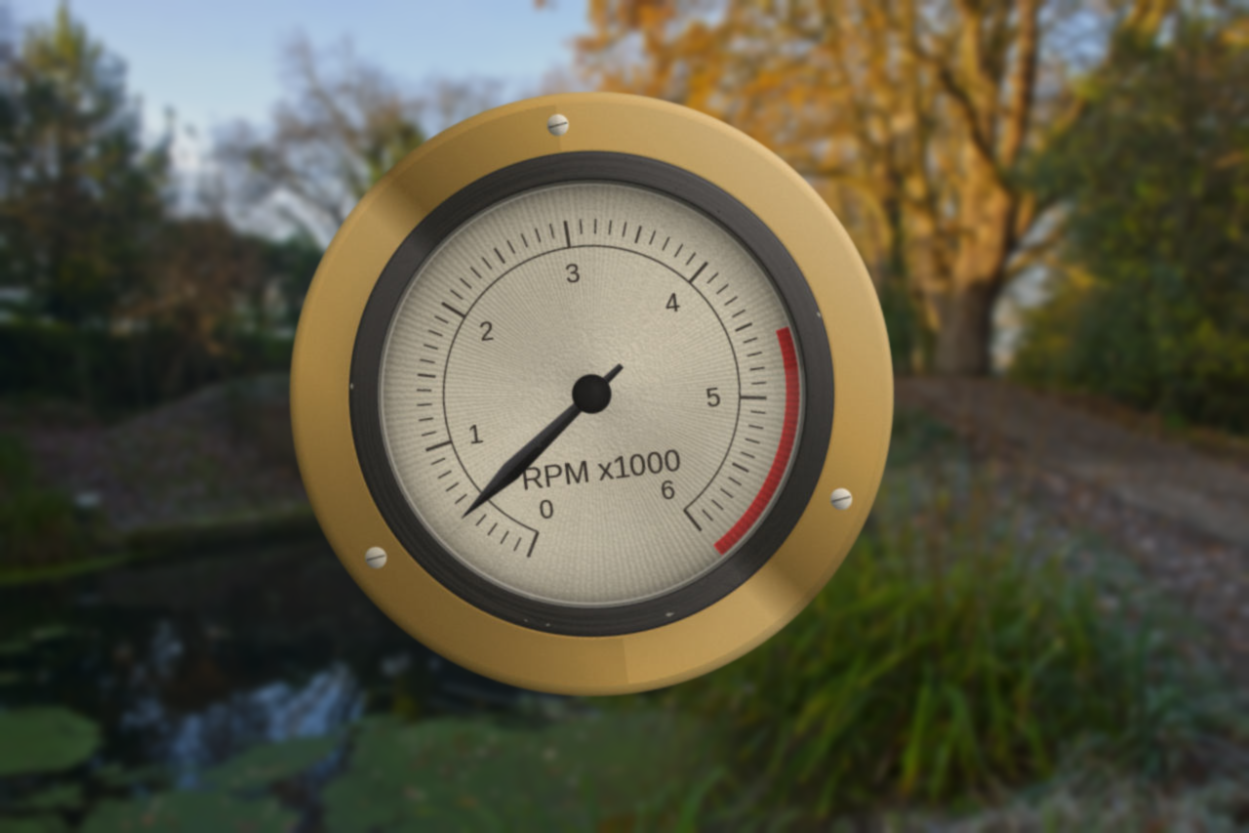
500 rpm
